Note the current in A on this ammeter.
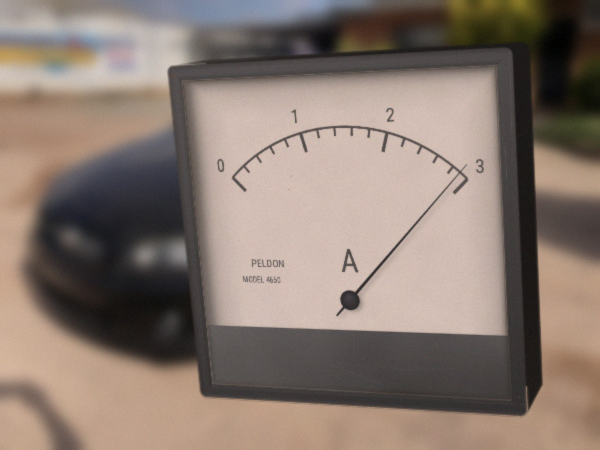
2.9 A
